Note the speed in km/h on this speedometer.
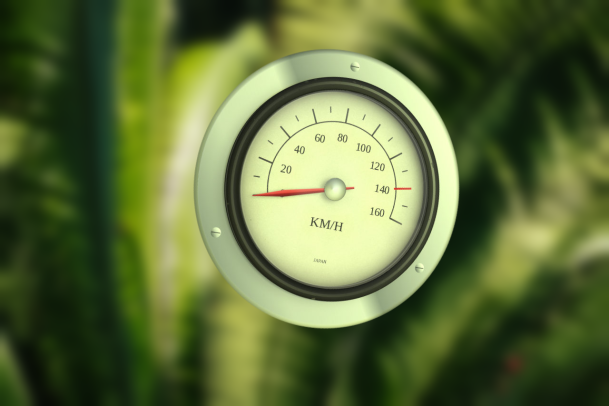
0 km/h
